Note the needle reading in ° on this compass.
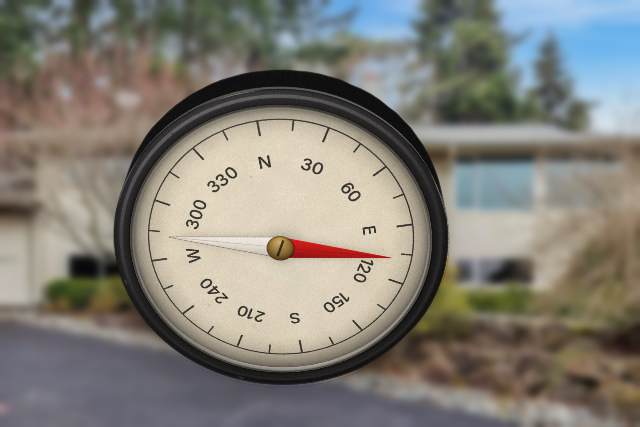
105 °
